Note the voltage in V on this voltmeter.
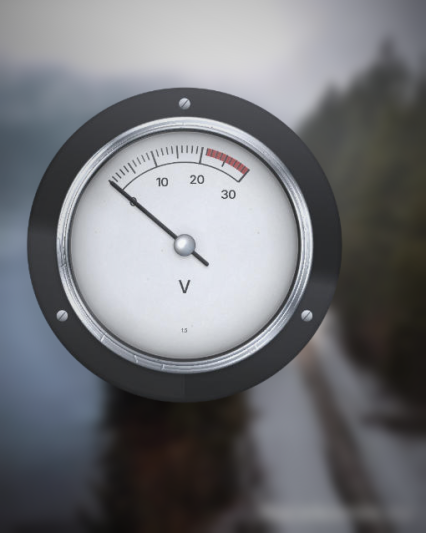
0 V
